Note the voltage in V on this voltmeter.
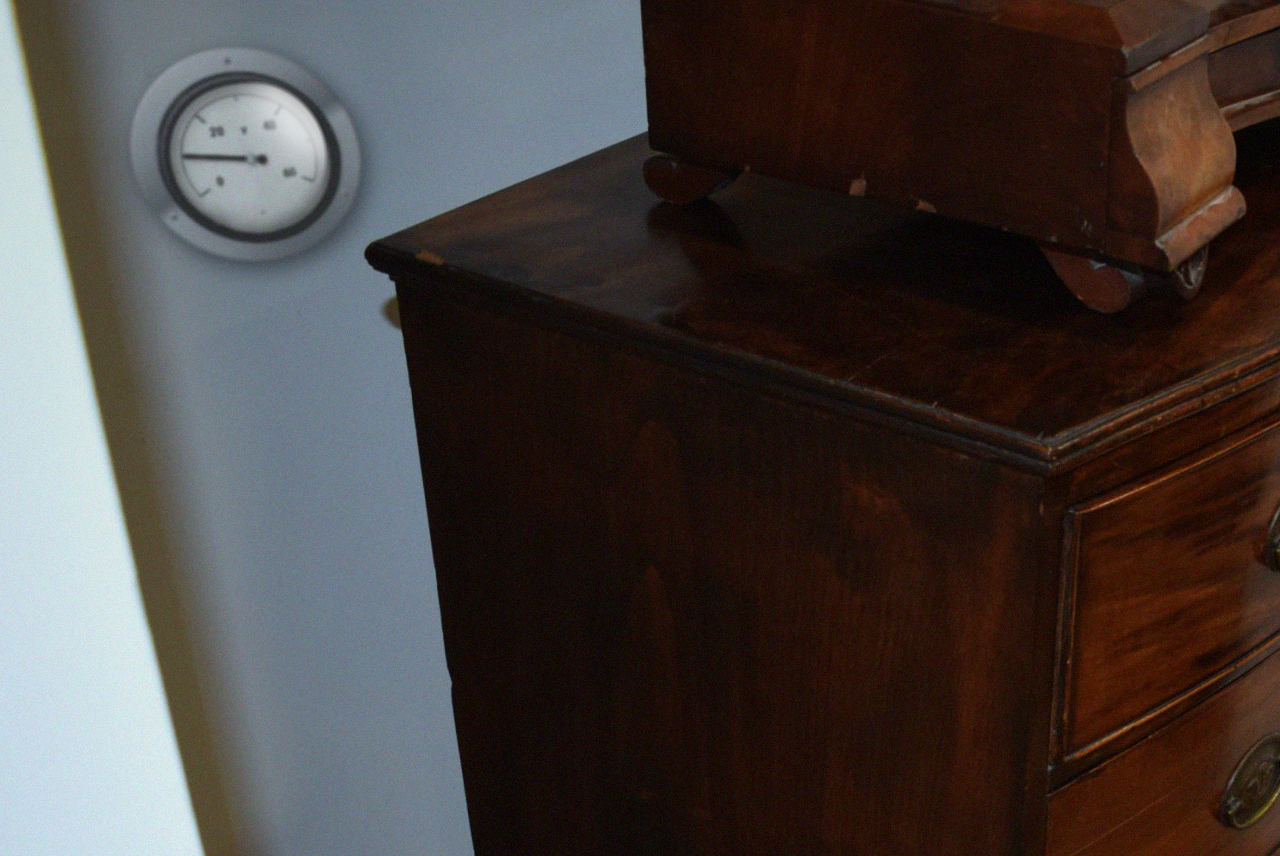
10 V
